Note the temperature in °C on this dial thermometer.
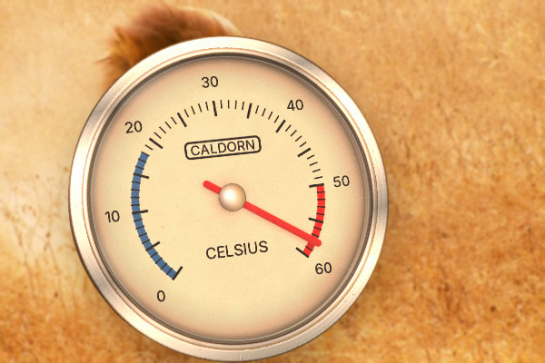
58 °C
